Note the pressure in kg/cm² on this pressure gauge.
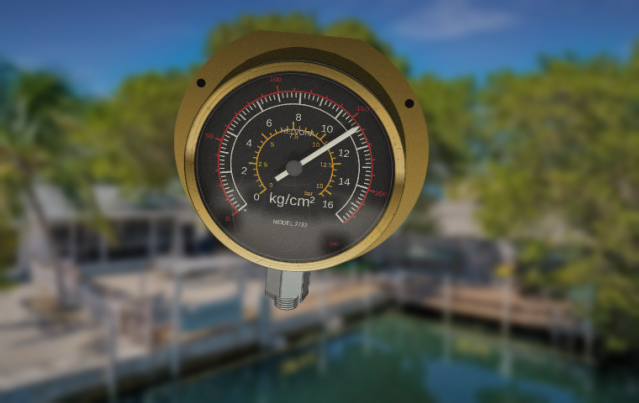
11 kg/cm²
